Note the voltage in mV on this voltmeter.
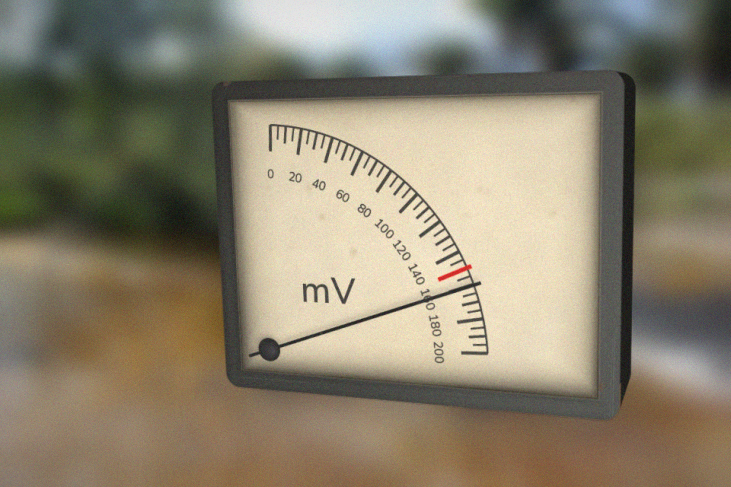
160 mV
